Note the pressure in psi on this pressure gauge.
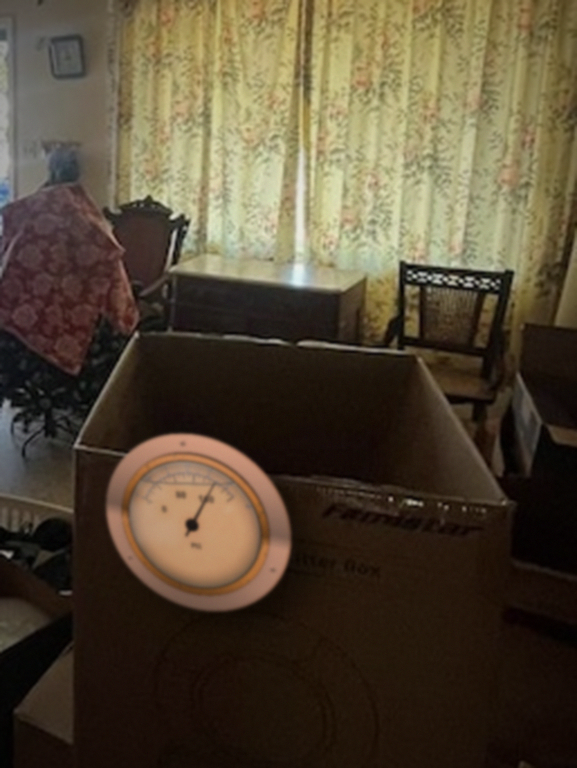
160 psi
